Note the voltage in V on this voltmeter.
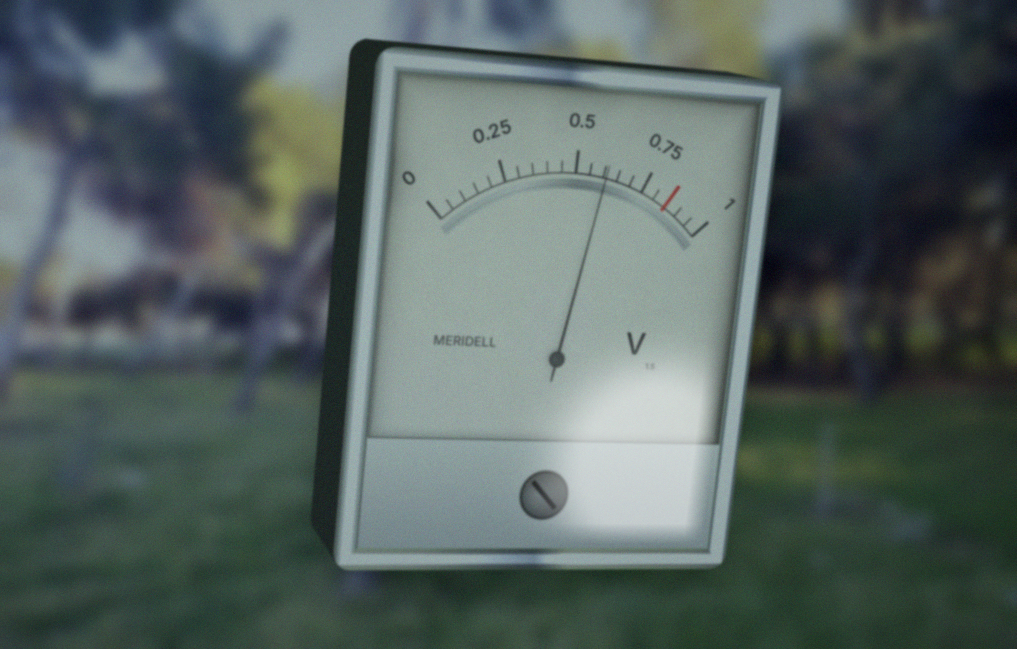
0.6 V
